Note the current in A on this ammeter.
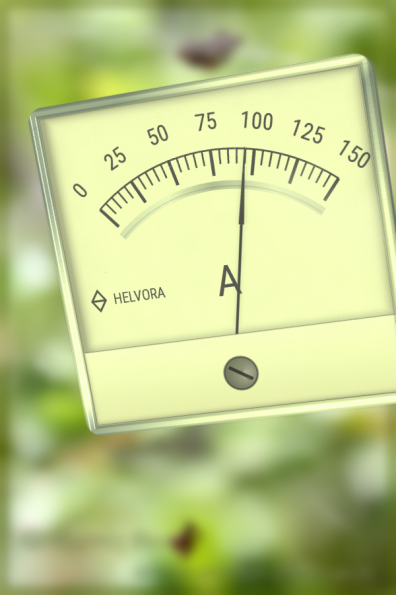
95 A
